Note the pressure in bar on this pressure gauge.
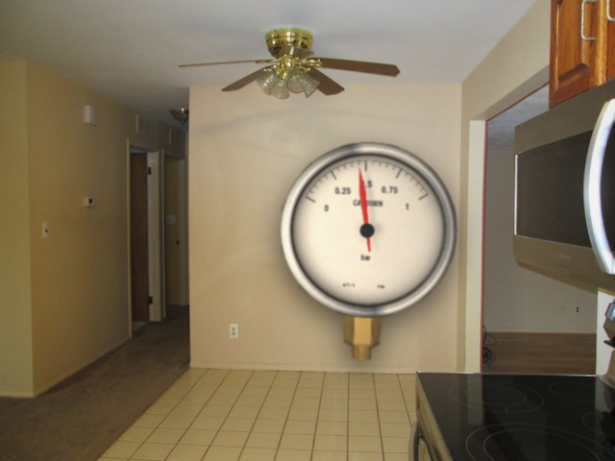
0.45 bar
